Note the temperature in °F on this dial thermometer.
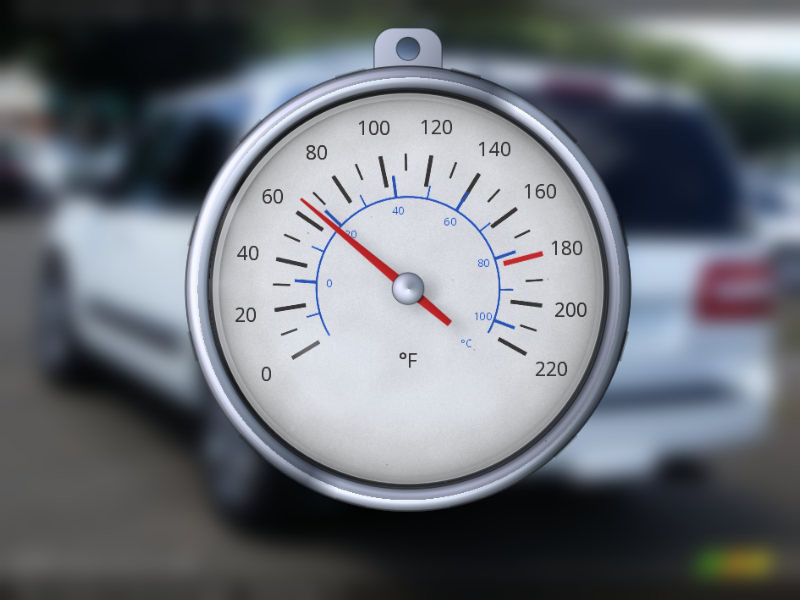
65 °F
